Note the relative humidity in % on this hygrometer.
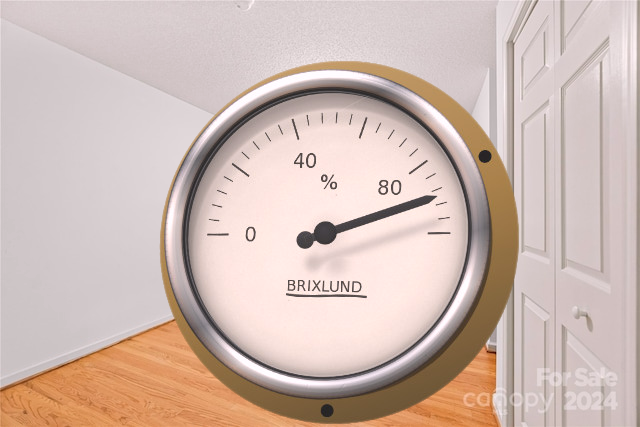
90 %
